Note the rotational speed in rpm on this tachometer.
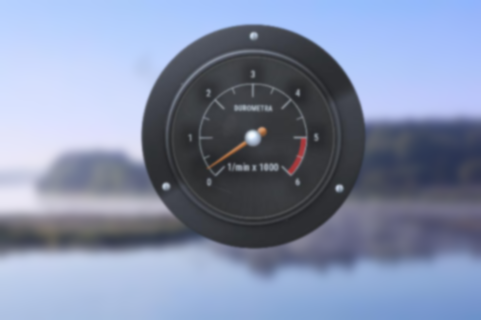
250 rpm
